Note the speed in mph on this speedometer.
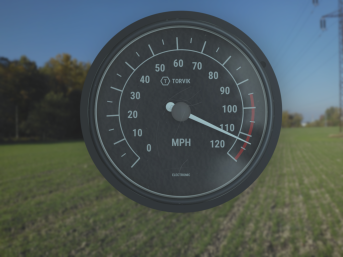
112.5 mph
